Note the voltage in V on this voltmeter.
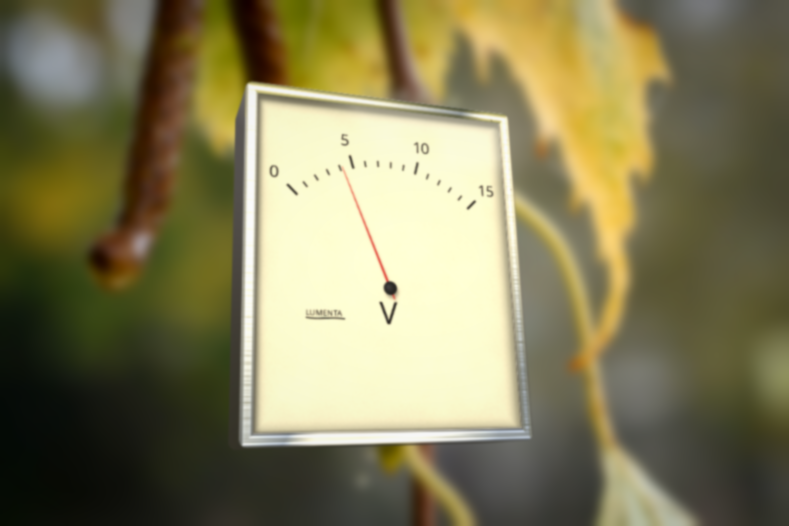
4 V
